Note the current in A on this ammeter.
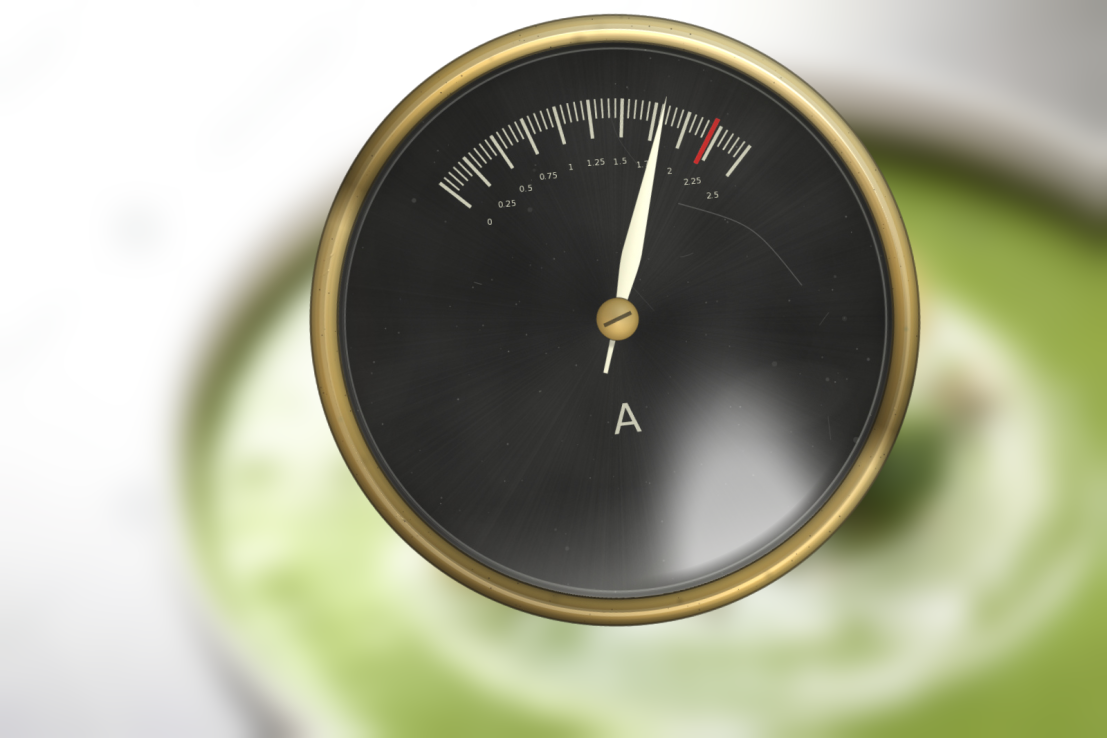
1.8 A
